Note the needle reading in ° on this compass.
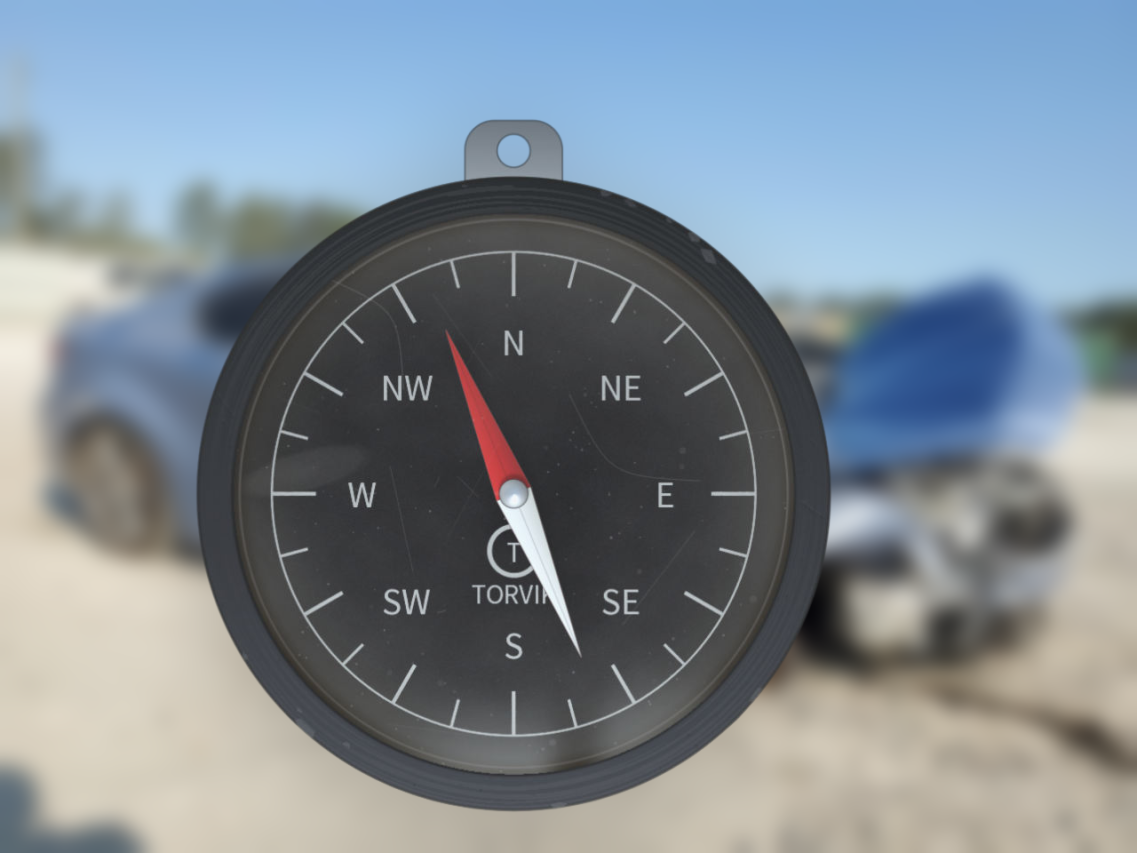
337.5 °
